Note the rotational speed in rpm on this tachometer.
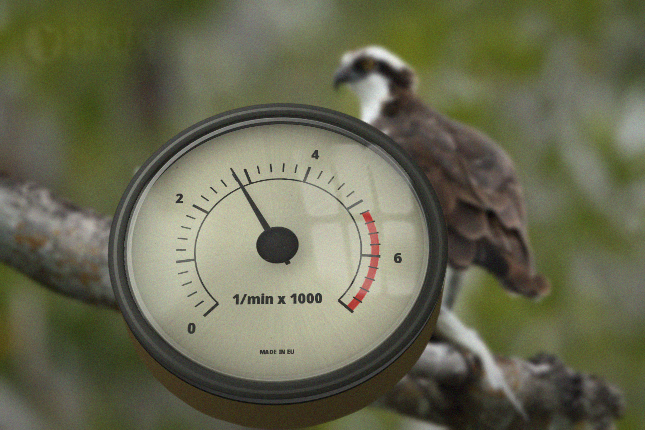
2800 rpm
